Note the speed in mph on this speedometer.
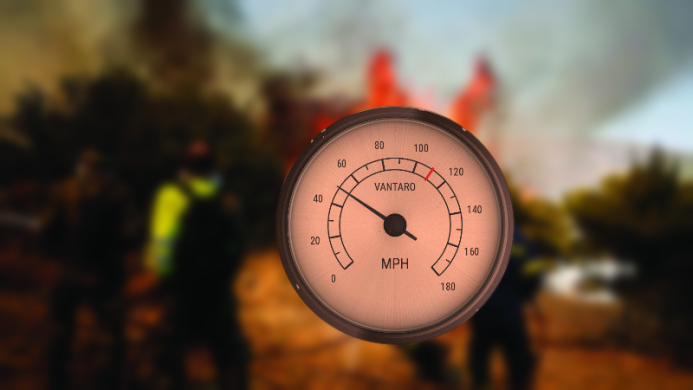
50 mph
